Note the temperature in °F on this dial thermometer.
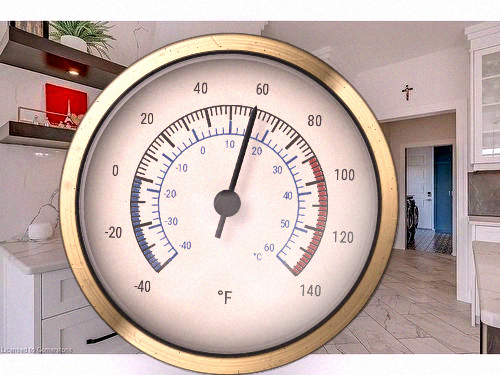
60 °F
